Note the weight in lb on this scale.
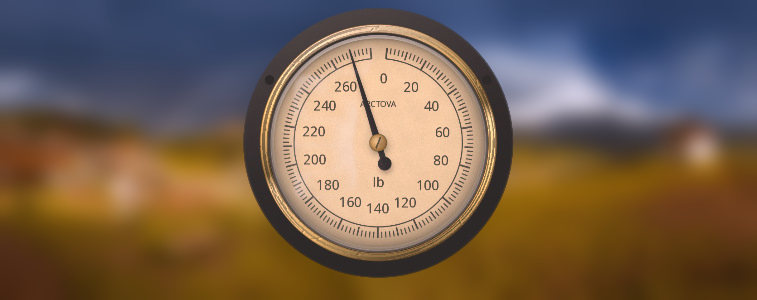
270 lb
